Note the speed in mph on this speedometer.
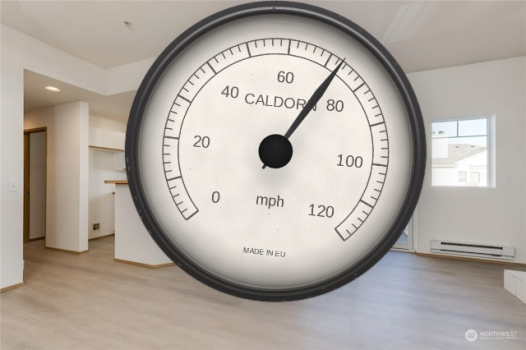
73 mph
